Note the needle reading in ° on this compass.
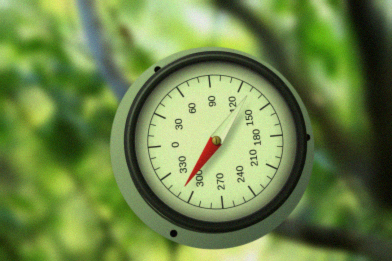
310 °
